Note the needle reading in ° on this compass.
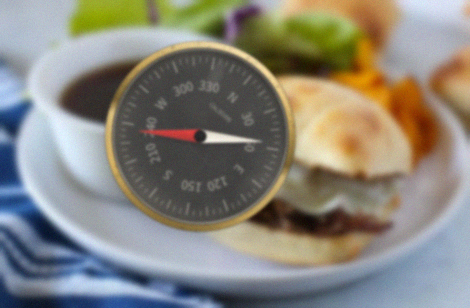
235 °
